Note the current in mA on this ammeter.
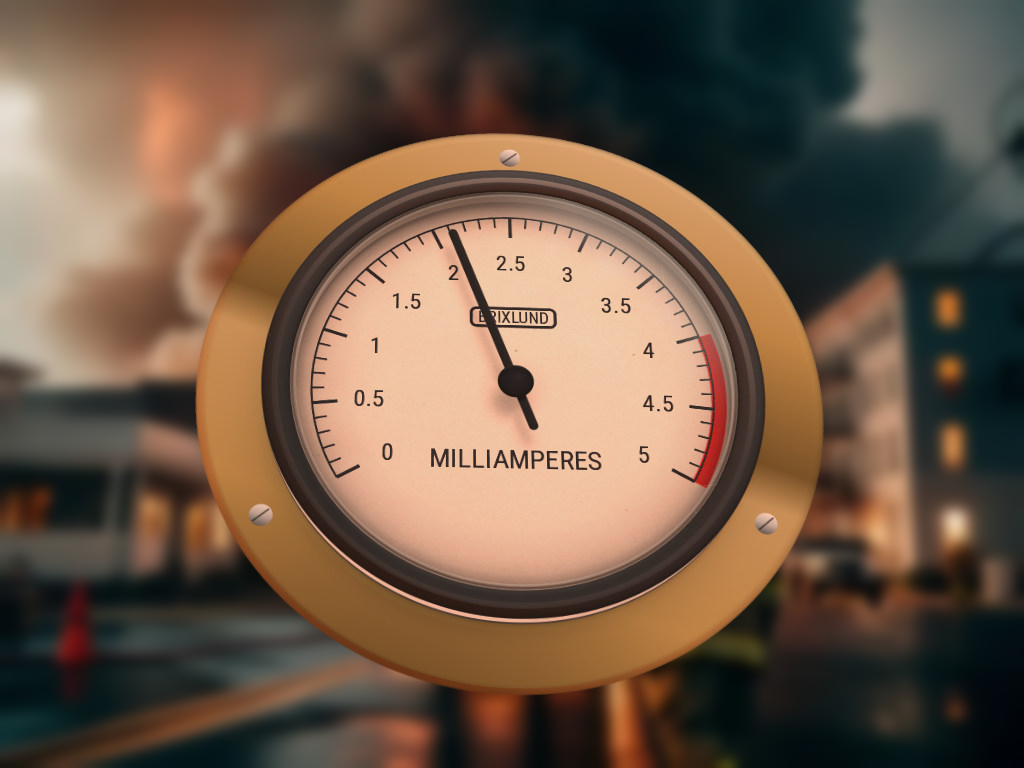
2.1 mA
